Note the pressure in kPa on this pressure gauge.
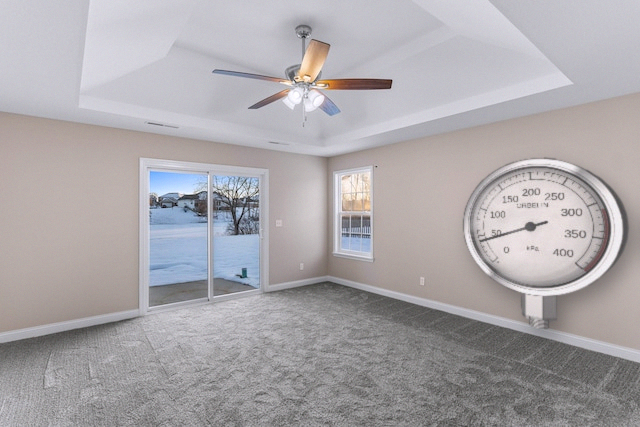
40 kPa
